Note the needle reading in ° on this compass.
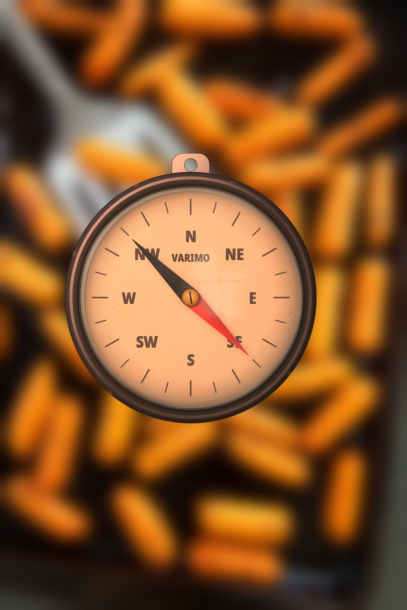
135 °
